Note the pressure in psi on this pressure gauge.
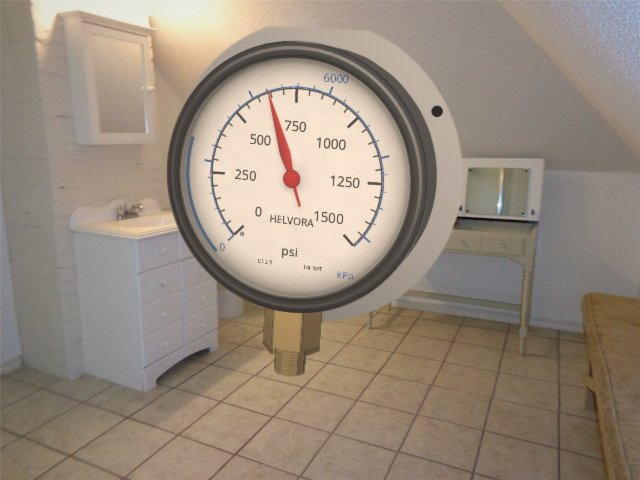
650 psi
